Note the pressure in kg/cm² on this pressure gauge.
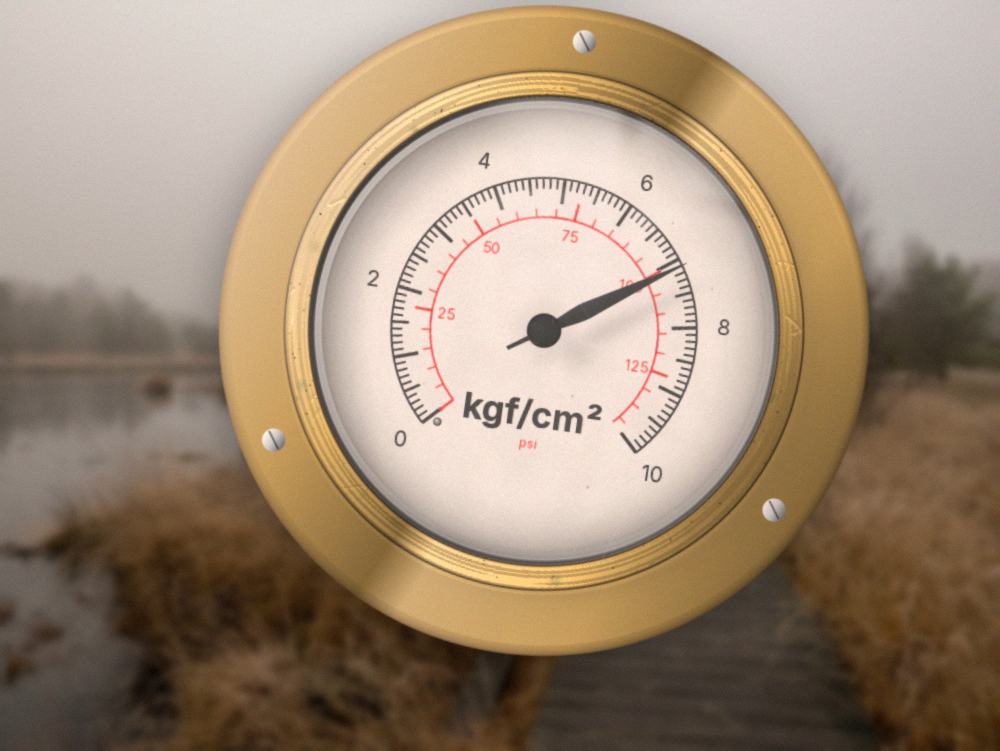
7.1 kg/cm²
